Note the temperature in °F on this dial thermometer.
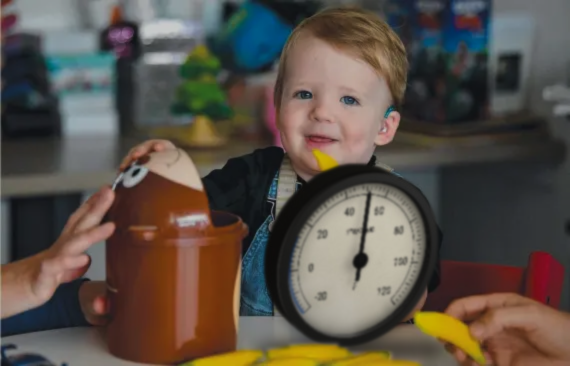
50 °F
